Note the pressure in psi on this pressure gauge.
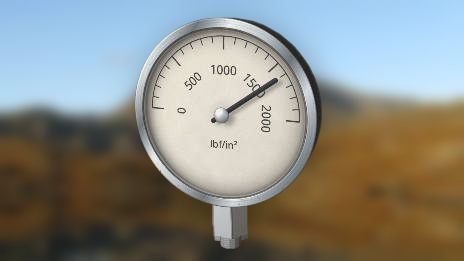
1600 psi
